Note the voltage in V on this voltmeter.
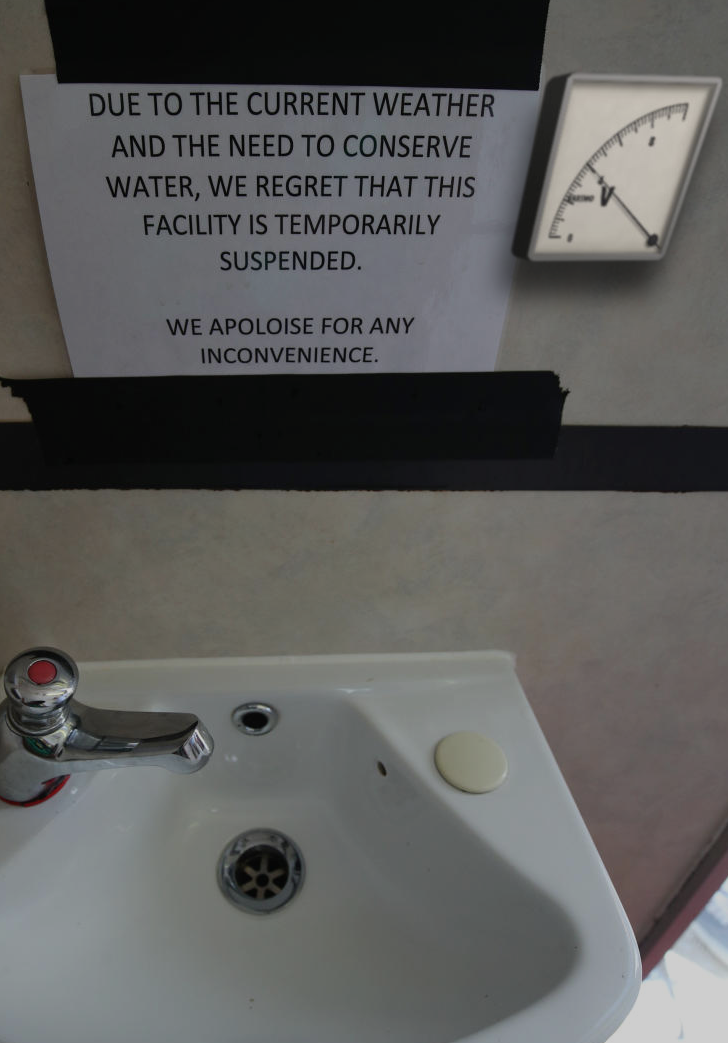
4 V
